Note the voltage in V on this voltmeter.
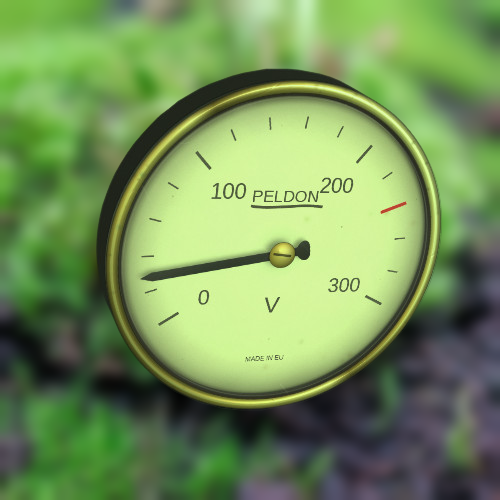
30 V
